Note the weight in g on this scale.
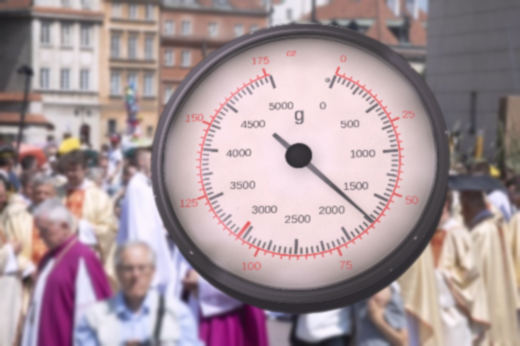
1750 g
